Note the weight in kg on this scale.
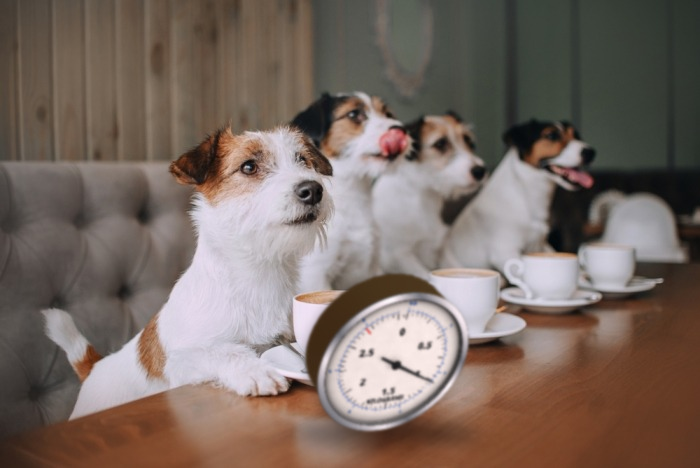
1 kg
